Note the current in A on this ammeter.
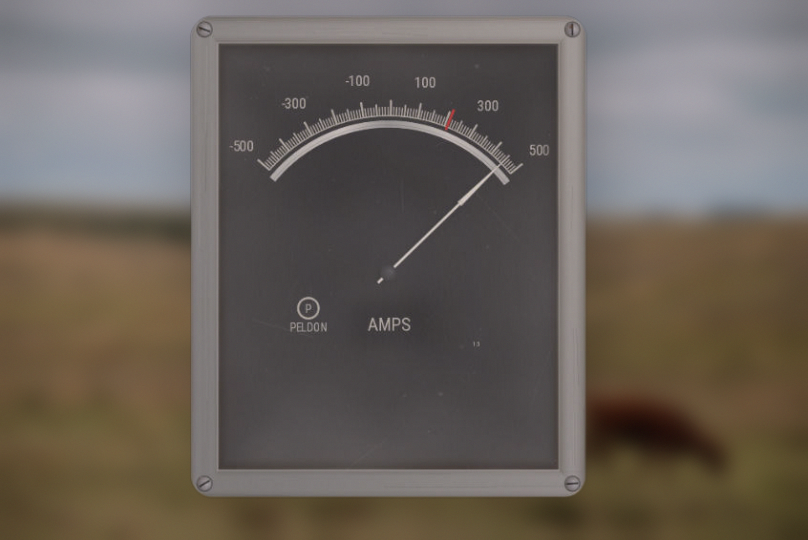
450 A
